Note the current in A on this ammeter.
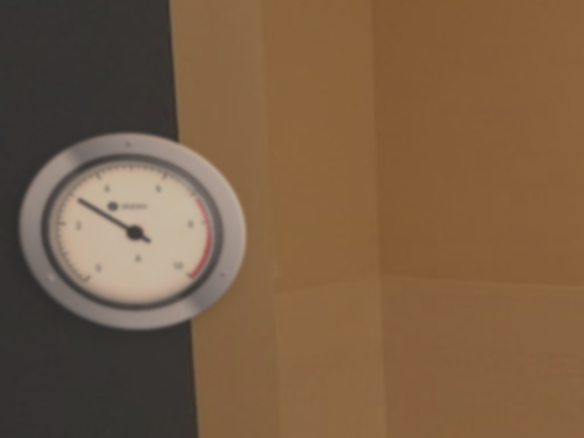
3 A
